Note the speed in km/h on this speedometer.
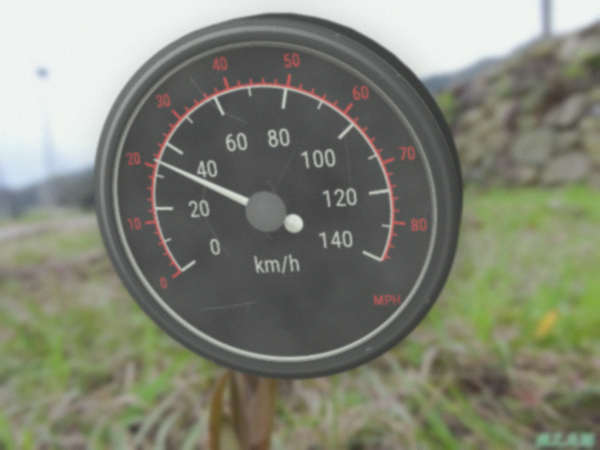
35 km/h
